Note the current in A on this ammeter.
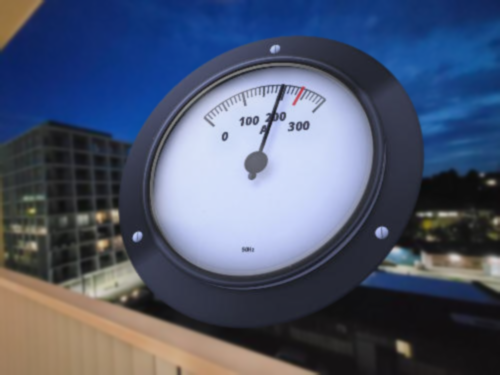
200 A
